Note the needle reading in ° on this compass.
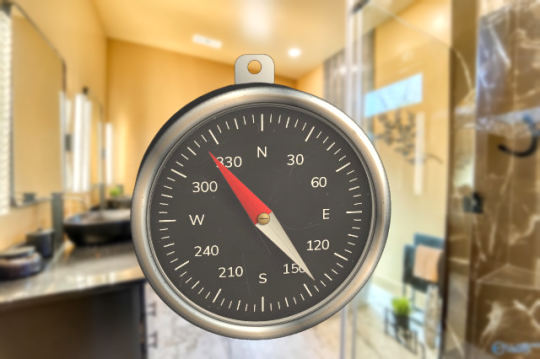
322.5 °
